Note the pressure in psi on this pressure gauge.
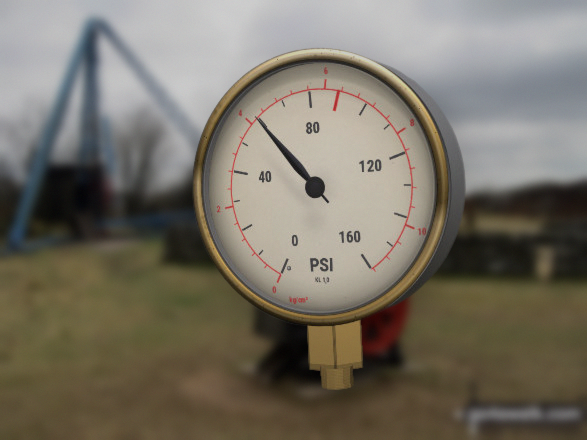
60 psi
